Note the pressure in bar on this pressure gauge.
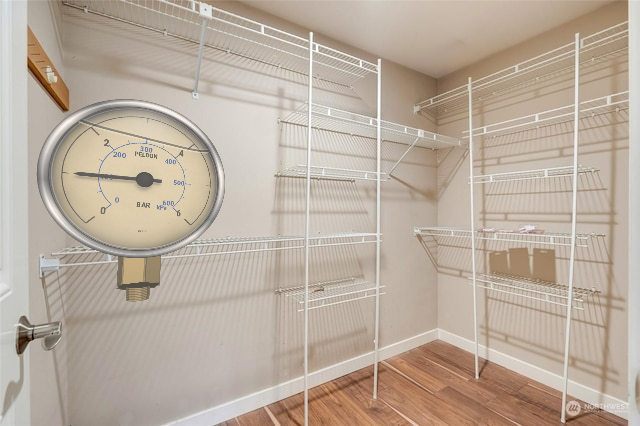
1 bar
